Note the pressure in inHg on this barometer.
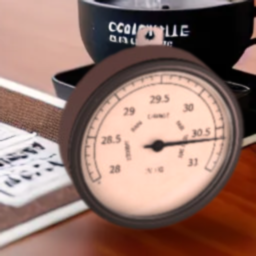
30.6 inHg
